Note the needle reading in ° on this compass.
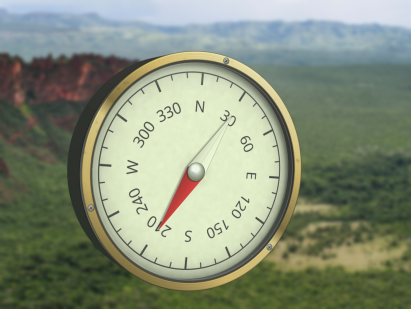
210 °
